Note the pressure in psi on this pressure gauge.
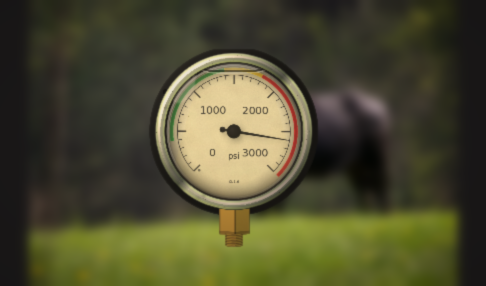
2600 psi
